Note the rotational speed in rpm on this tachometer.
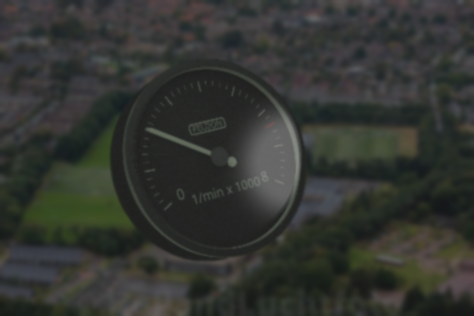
2000 rpm
